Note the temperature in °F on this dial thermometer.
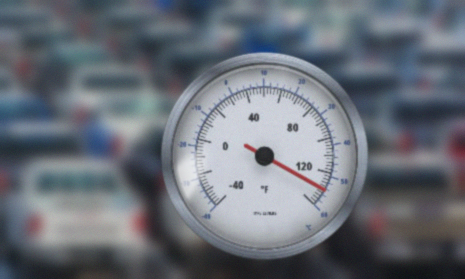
130 °F
